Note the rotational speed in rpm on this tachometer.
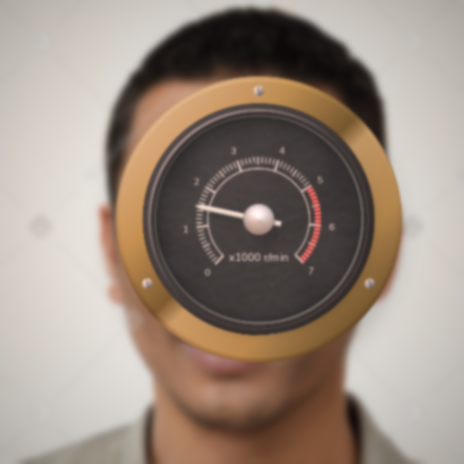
1500 rpm
